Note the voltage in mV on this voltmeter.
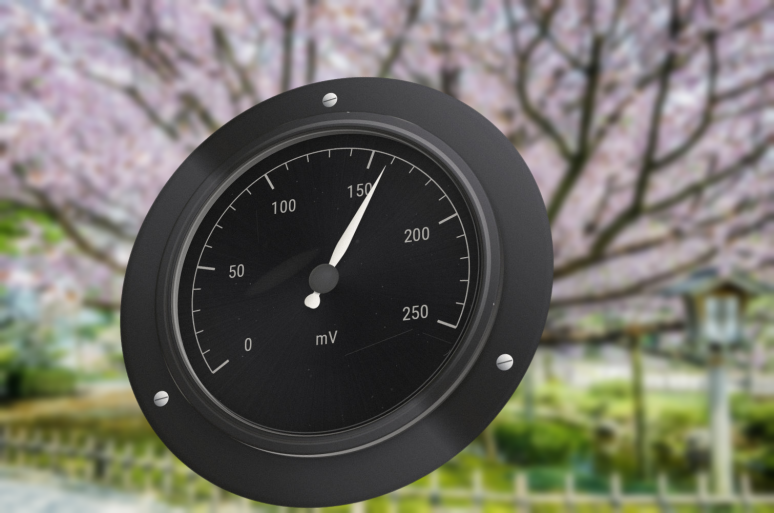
160 mV
